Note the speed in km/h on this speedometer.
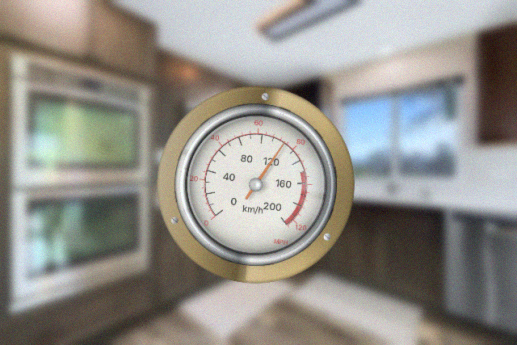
120 km/h
